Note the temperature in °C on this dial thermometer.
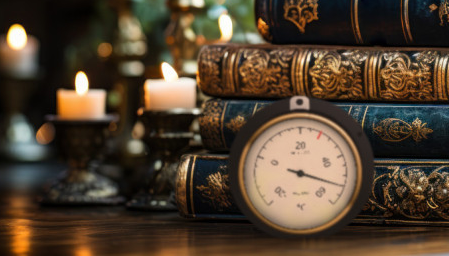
52 °C
